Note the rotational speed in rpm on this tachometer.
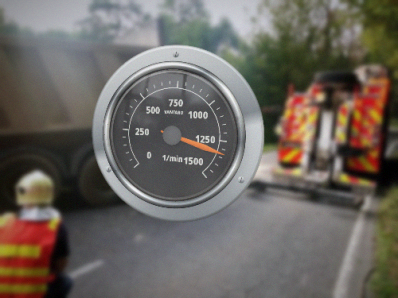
1325 rpm
